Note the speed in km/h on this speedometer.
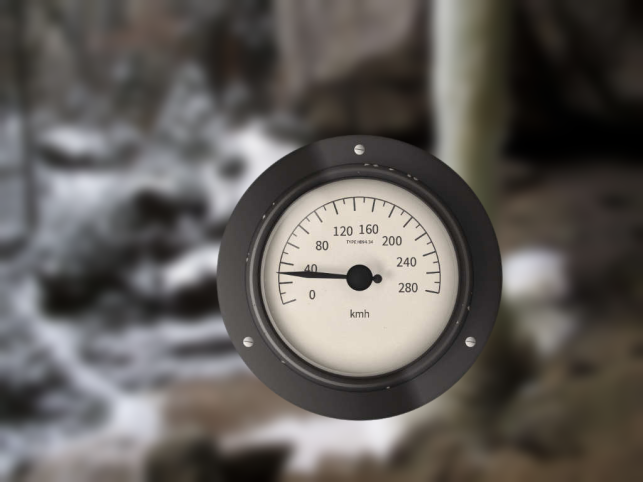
30 km/h
